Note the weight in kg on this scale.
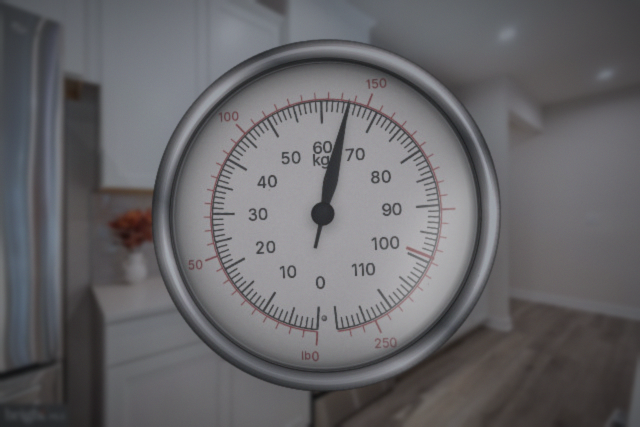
65 kg
